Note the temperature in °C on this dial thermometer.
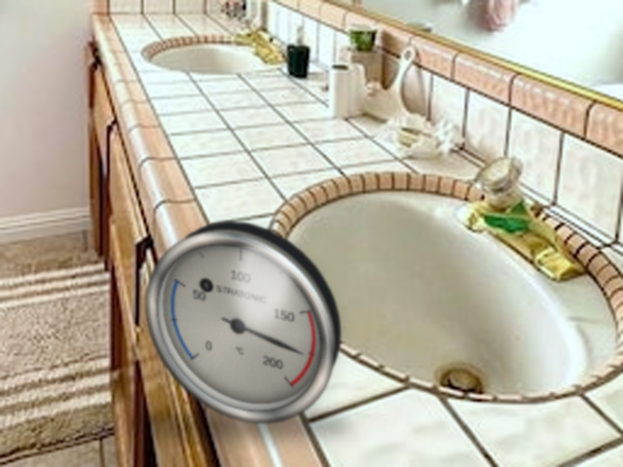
175 °C
